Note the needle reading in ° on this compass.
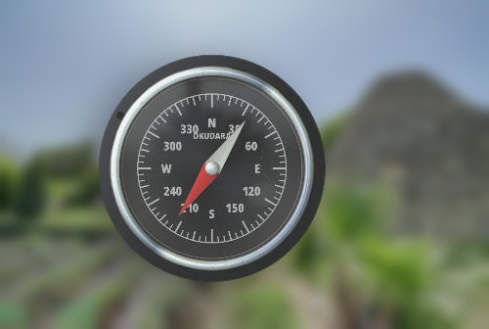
215 °
